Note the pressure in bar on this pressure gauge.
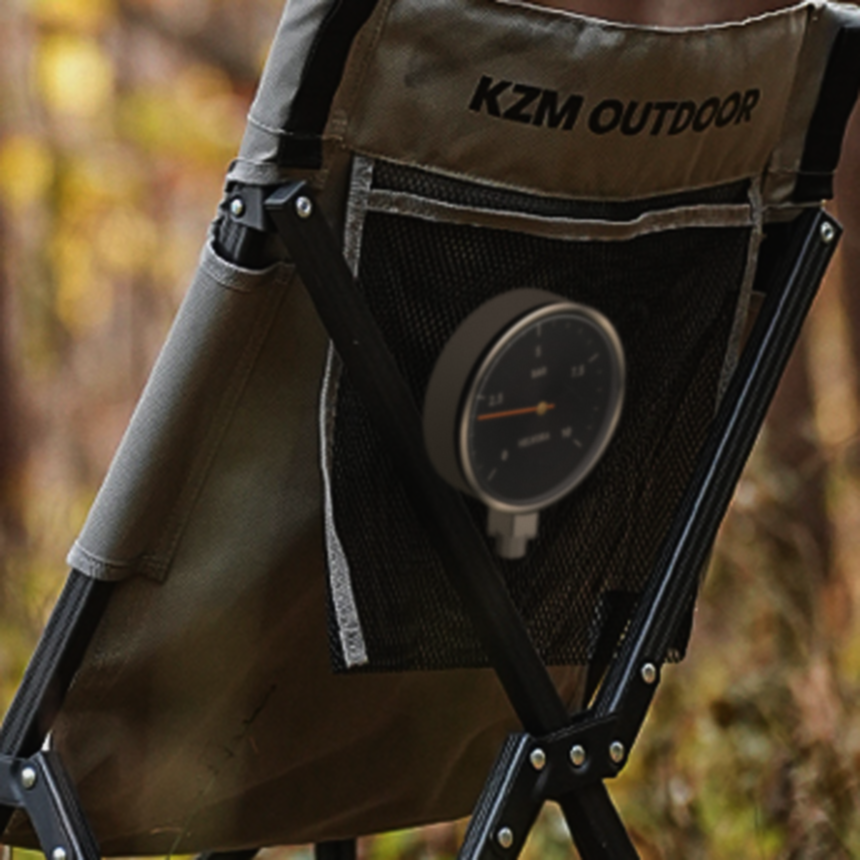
2 bar
